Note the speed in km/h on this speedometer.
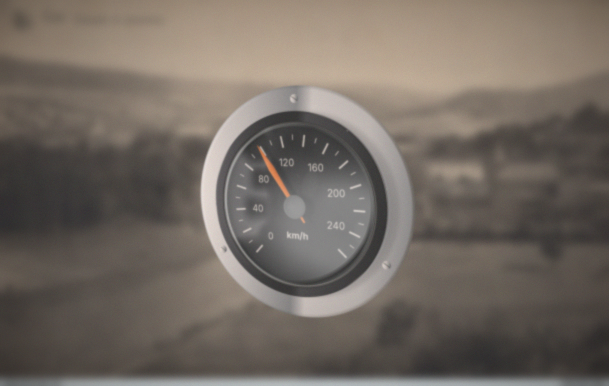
100 km/h
